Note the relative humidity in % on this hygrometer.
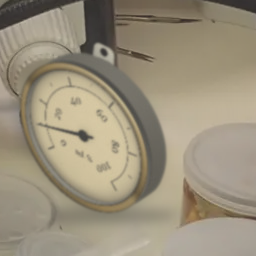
10 %
